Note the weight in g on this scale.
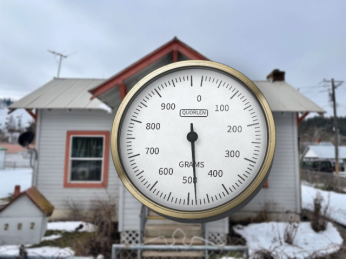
480 g
